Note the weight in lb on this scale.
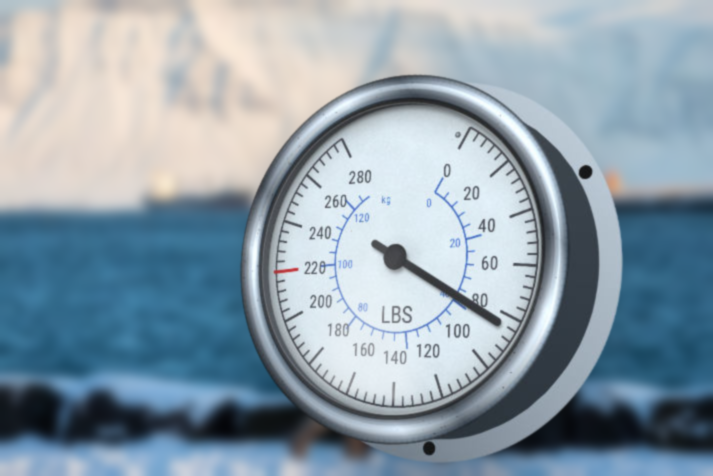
84 lb
